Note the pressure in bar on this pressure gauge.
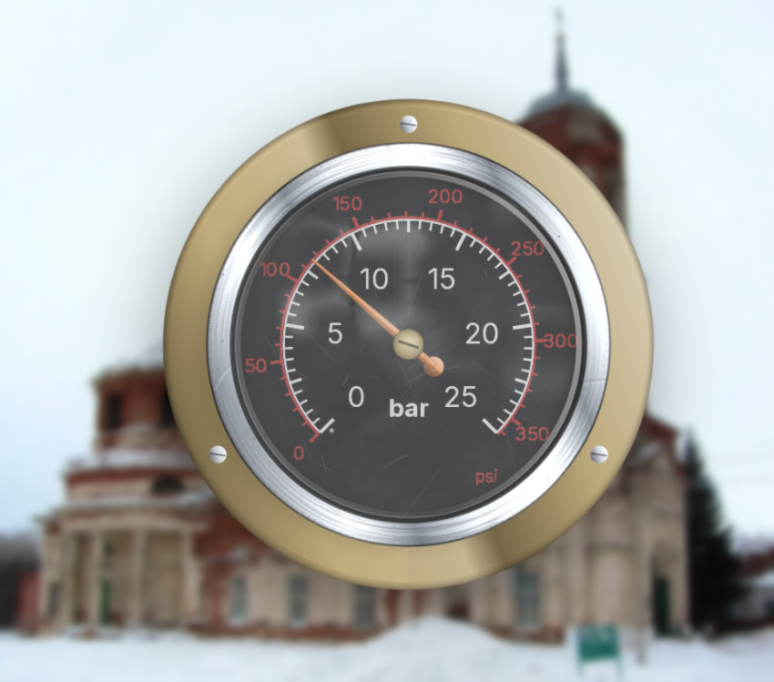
8 bar
